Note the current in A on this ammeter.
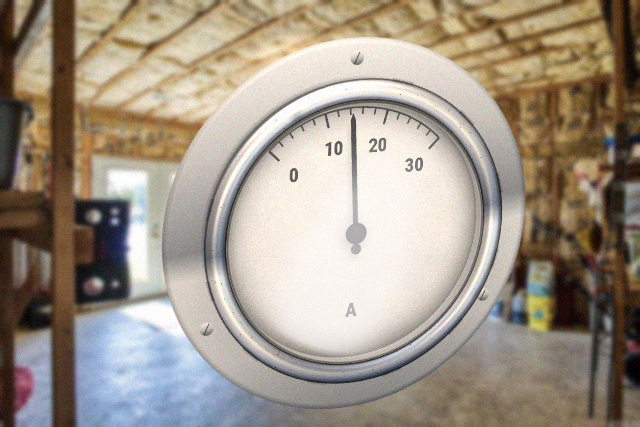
14 A
